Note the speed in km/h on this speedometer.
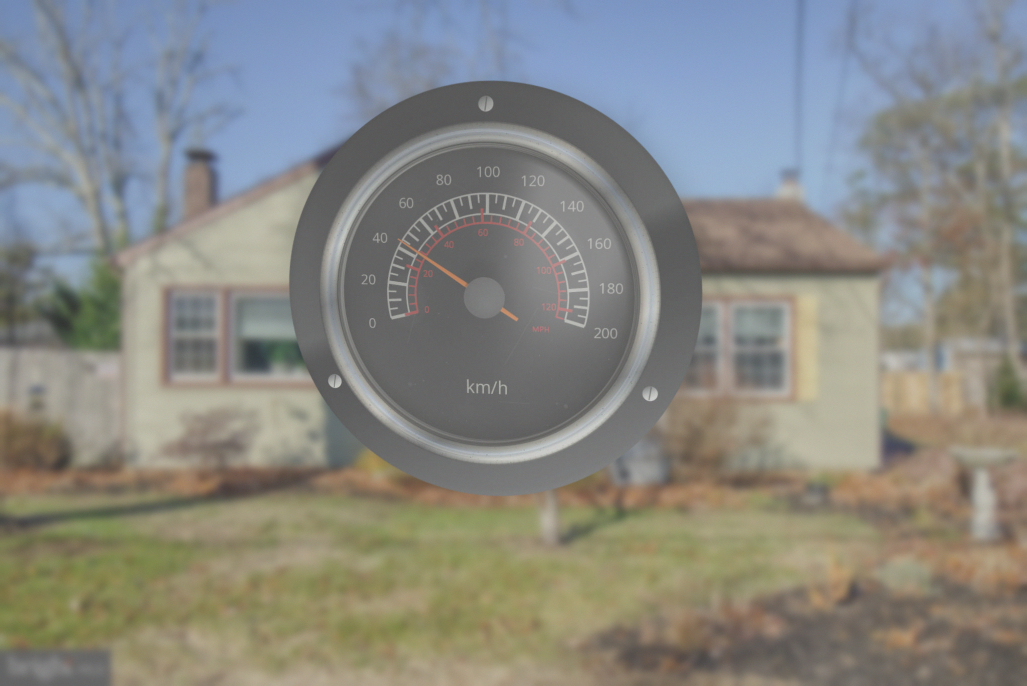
45 km/h
